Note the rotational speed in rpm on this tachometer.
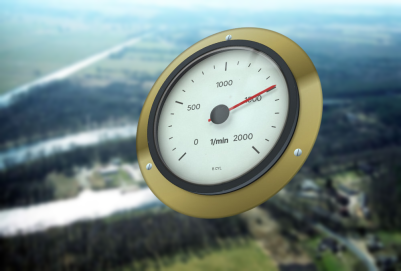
1500 rpm
